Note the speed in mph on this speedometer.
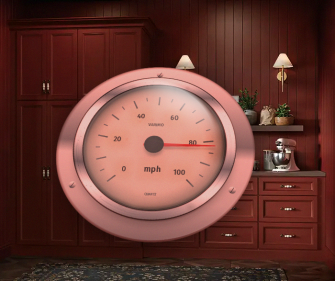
82.5 mph
